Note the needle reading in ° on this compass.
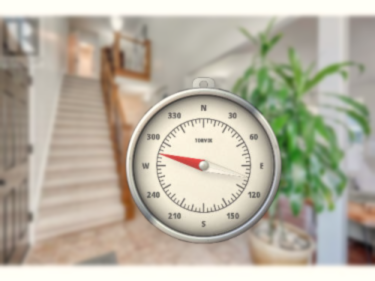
285 °
